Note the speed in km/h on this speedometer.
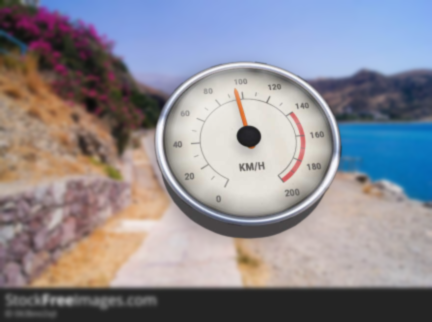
95 km/h
